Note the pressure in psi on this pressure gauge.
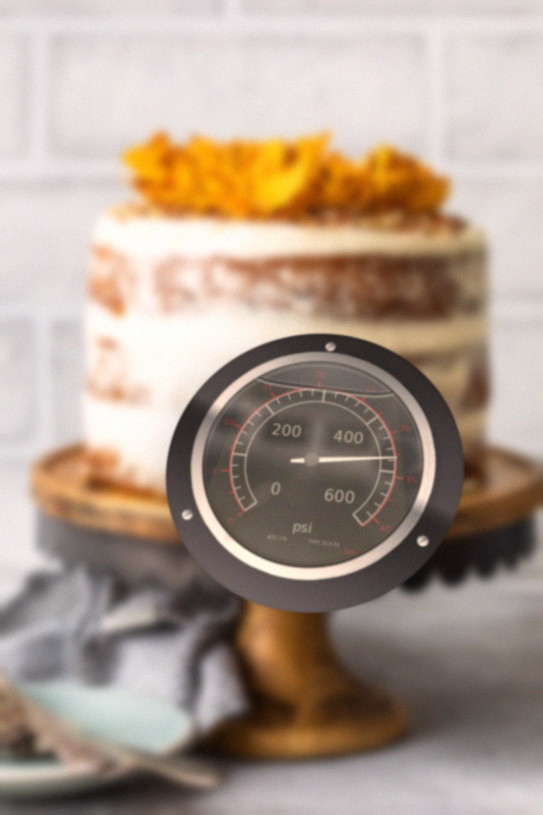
480 psi
